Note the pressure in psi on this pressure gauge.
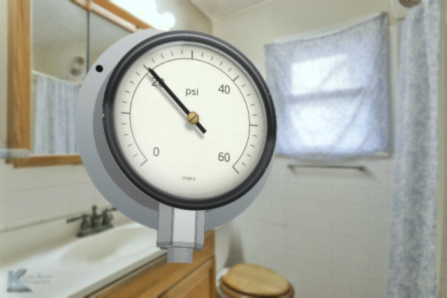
20 psi
